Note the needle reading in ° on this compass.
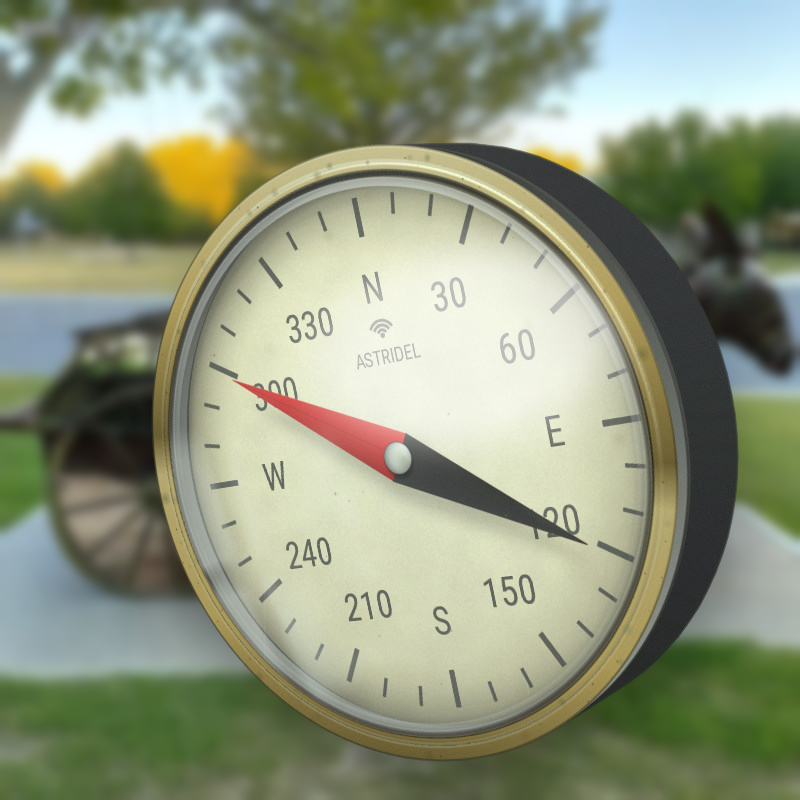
300 °
